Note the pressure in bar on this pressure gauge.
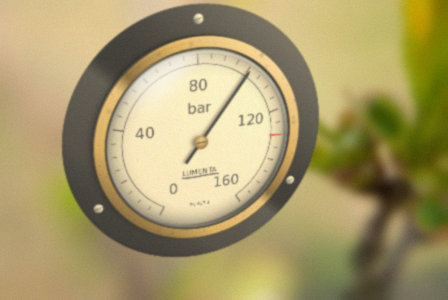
100 bar
